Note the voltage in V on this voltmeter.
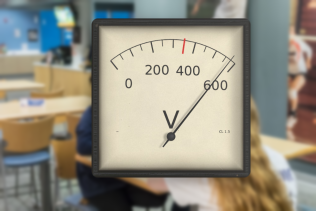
575 V
